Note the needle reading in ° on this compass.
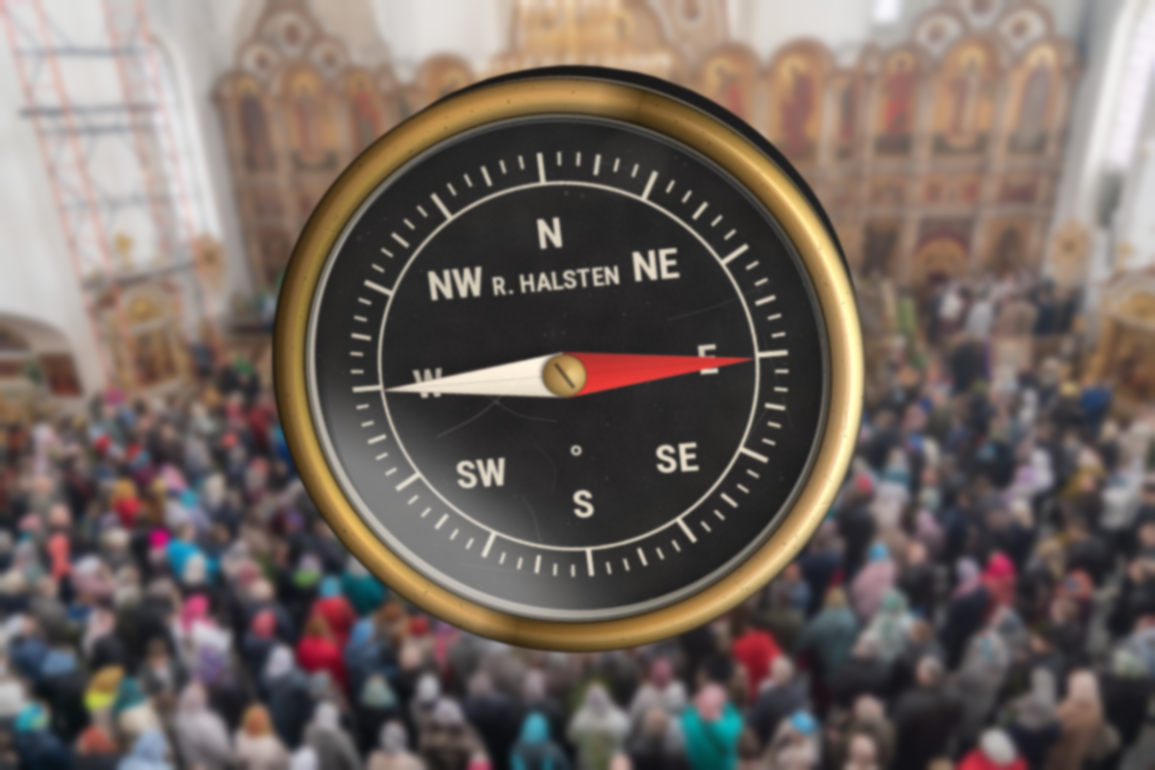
90 °
